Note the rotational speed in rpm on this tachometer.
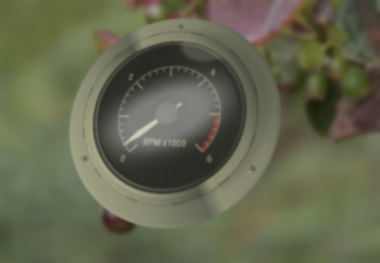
200 rpm
